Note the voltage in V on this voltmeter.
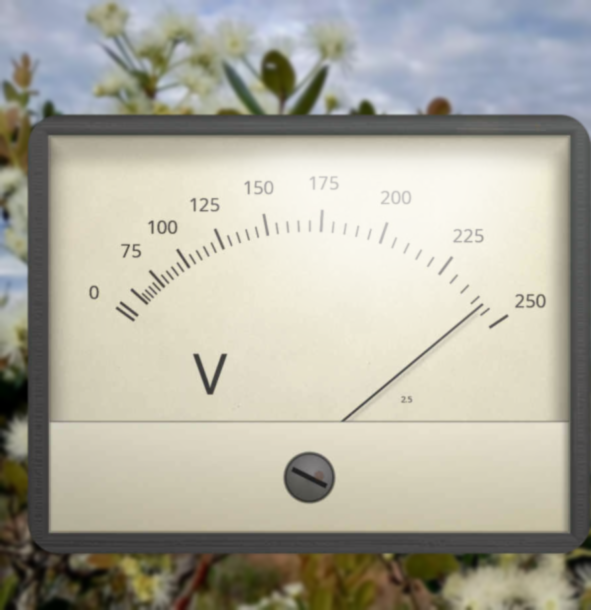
242.5 V
